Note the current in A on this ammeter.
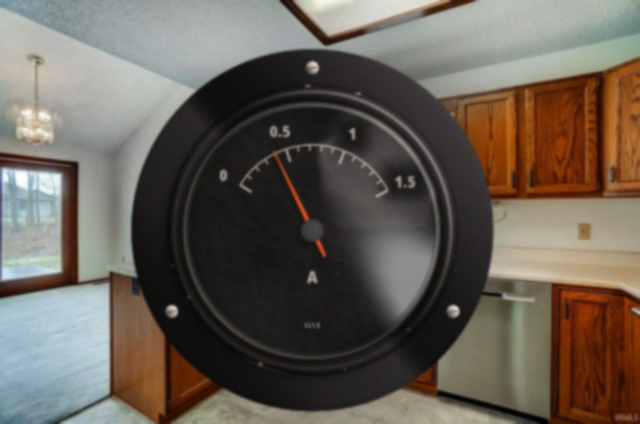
0.4 A
